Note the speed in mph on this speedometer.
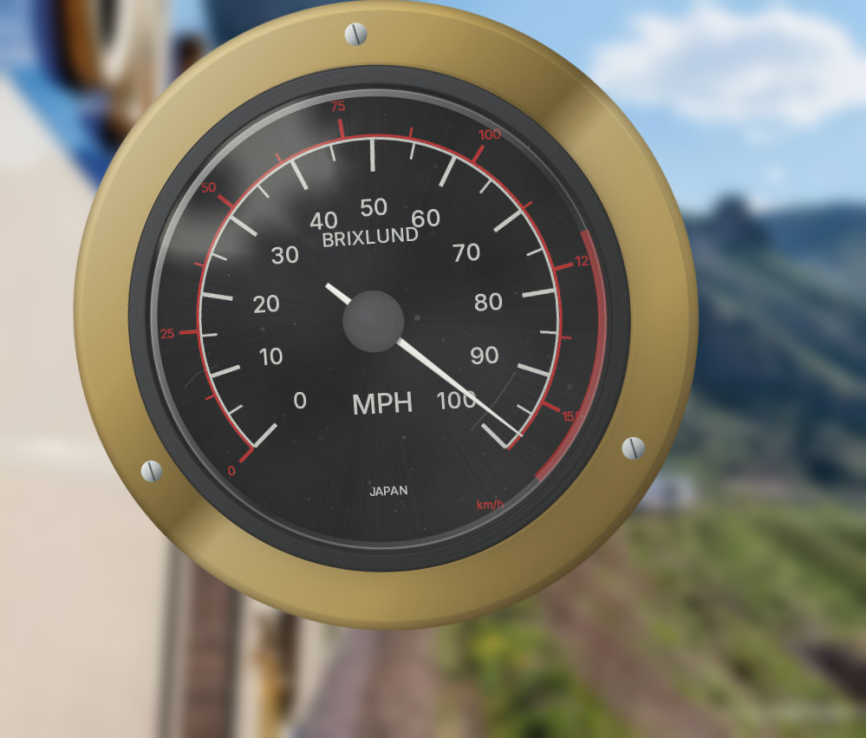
97.5 mph
